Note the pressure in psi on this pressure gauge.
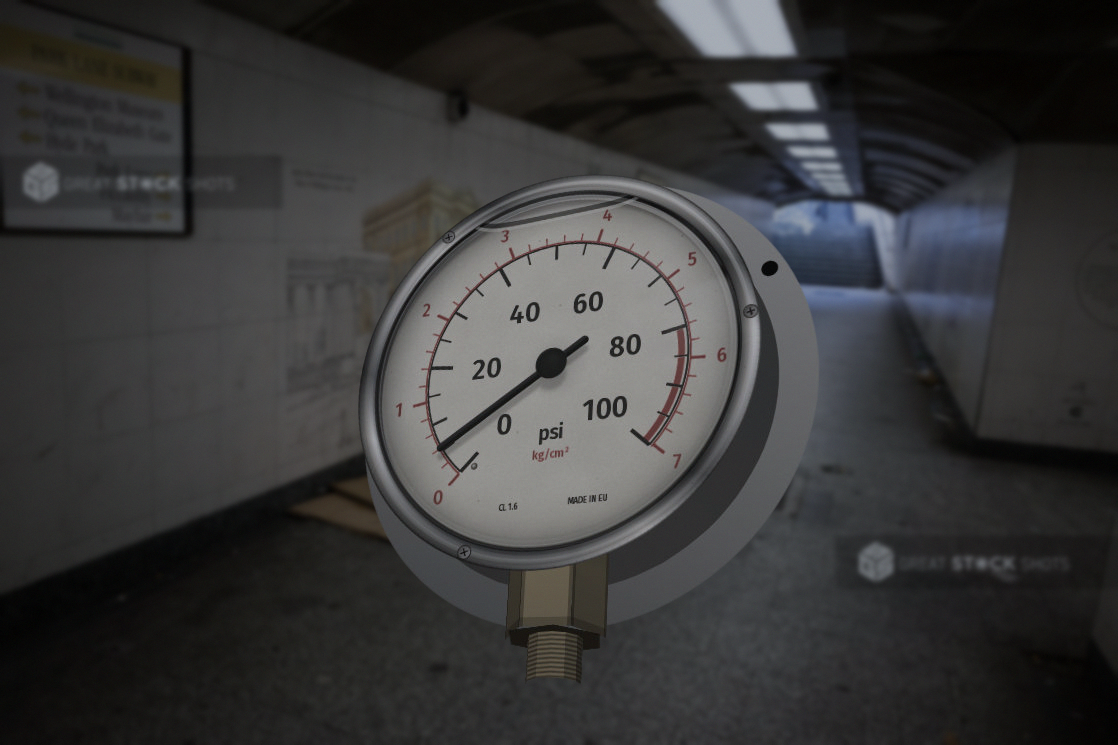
5 psi
